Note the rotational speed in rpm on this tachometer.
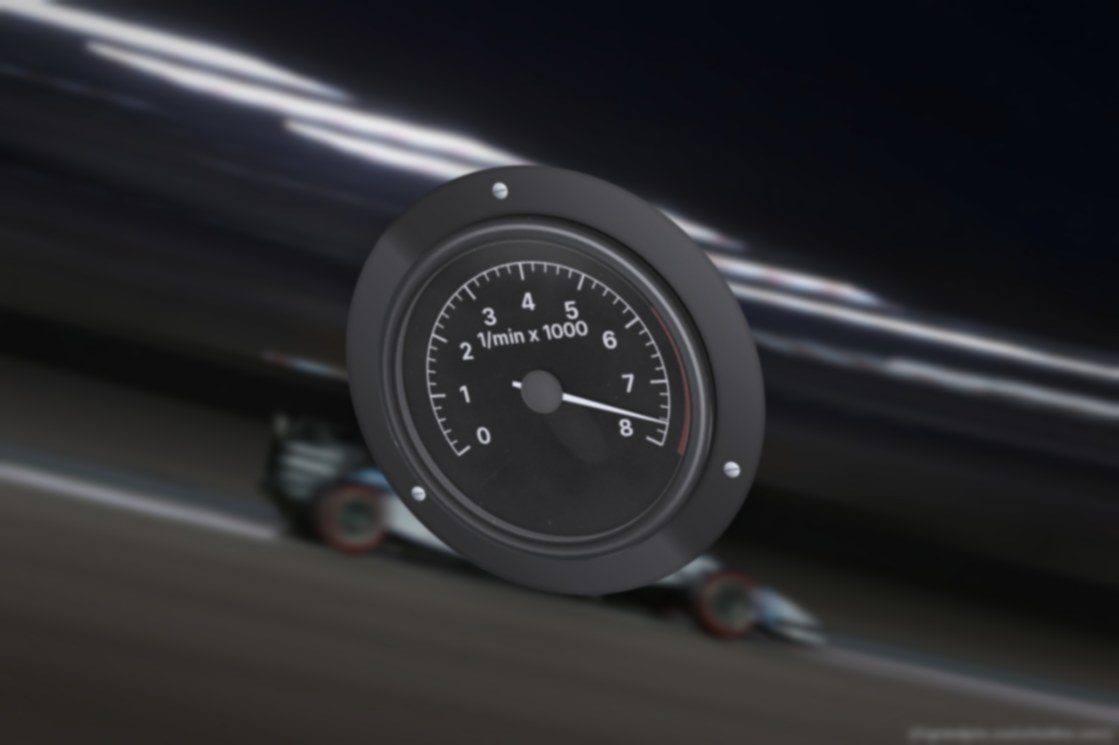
7600 rpm
